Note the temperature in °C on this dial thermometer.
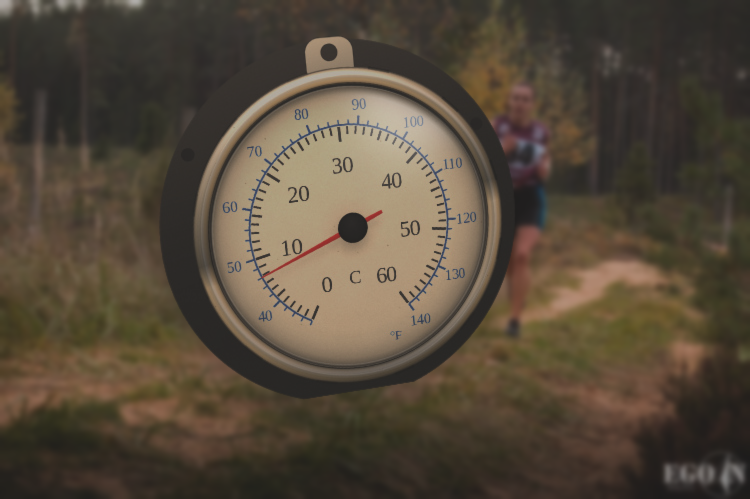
8 °C
